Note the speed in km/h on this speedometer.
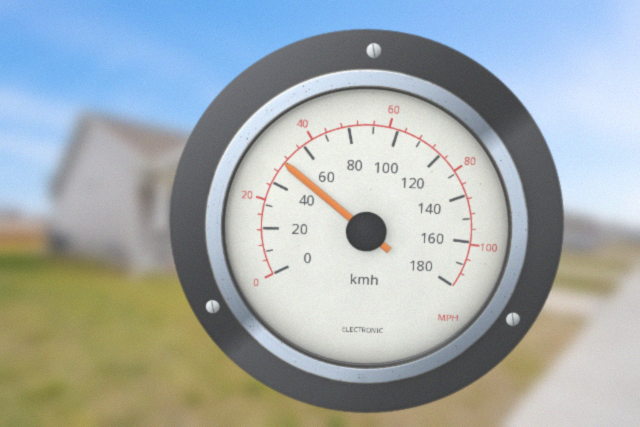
50 km/h
